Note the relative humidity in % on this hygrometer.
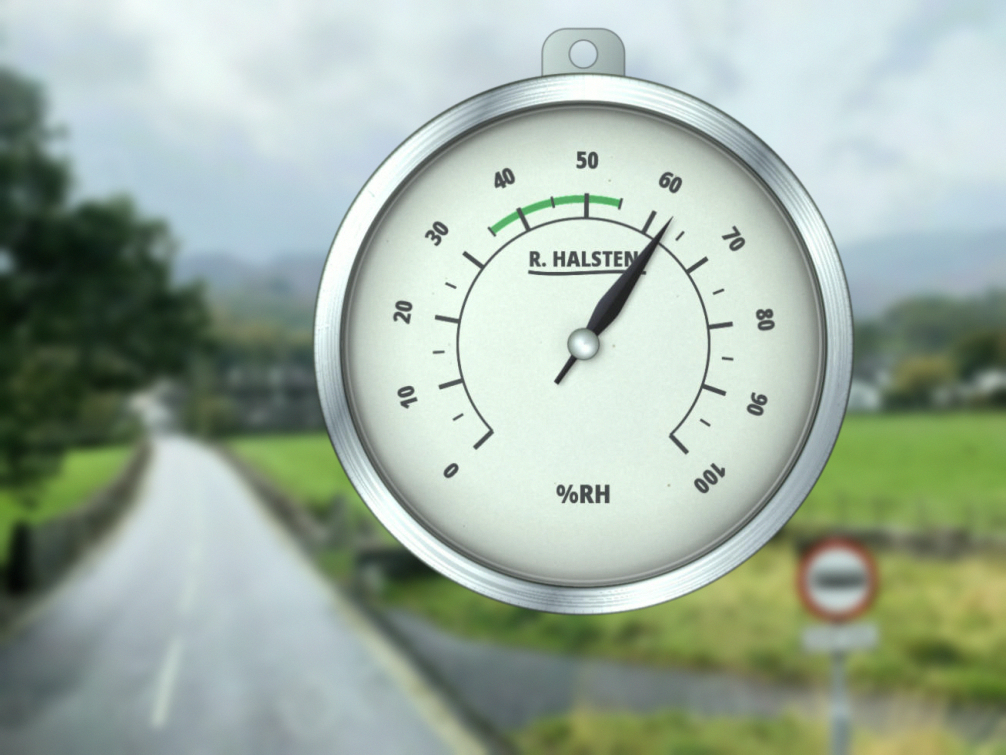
62.5 %
